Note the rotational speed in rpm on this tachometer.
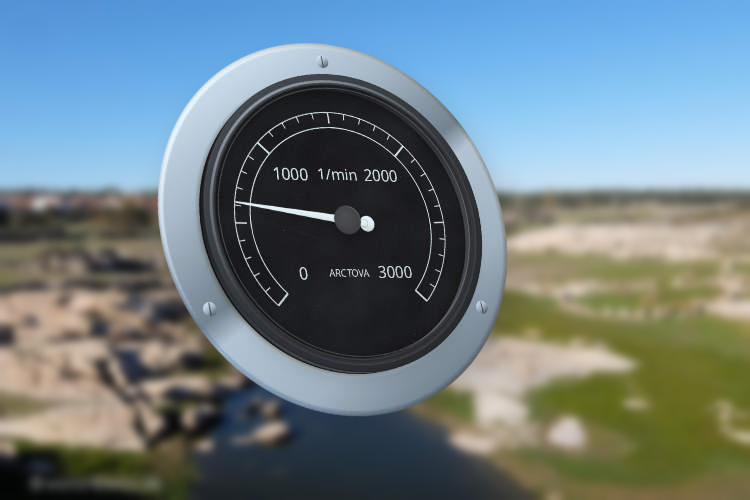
600 rpm
